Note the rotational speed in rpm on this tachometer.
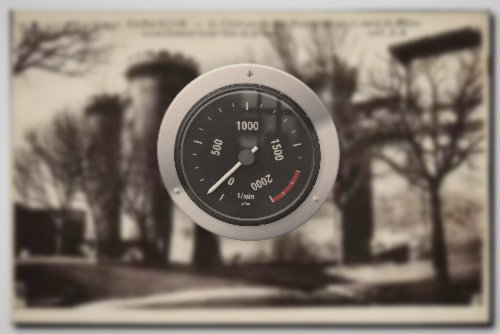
100 rpm
